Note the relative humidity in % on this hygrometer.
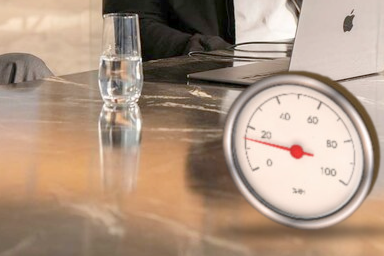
15 %
